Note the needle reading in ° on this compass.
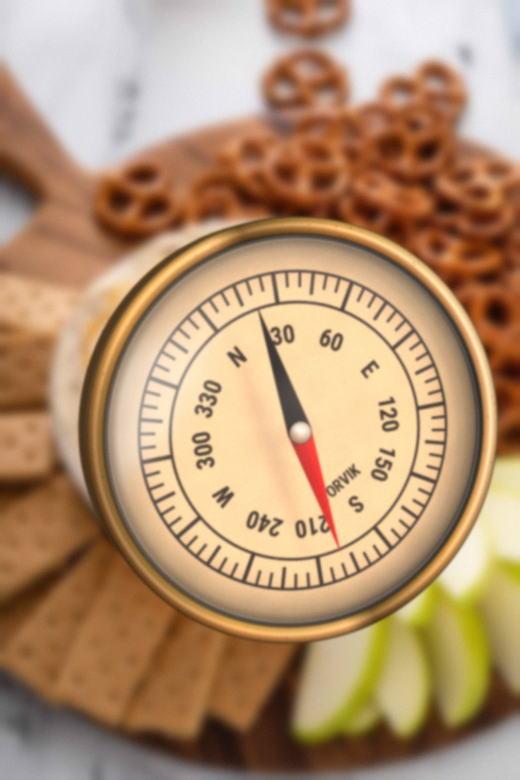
200 °
